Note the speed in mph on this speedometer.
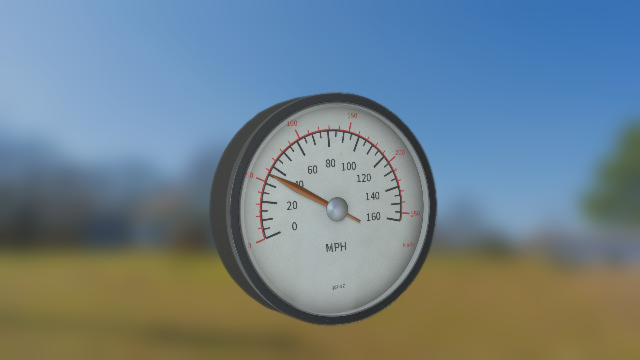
35 mph
